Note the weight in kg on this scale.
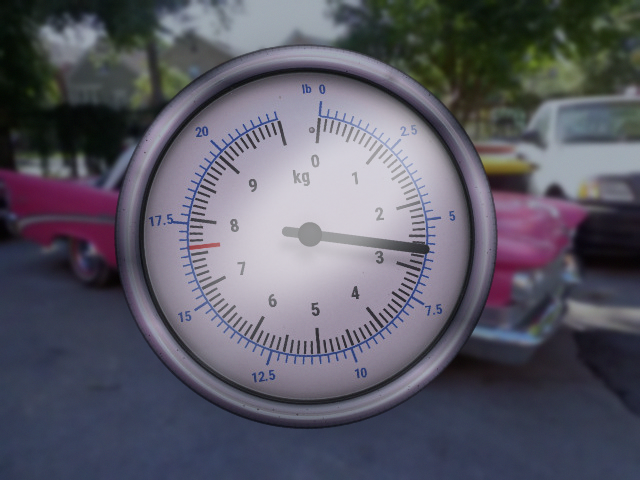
2.7 kg
